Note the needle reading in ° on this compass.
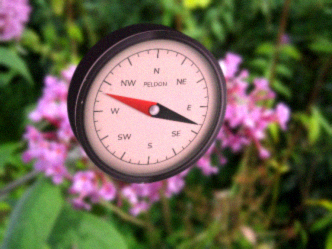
290 °
